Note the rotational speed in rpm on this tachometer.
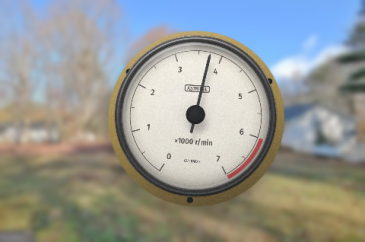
3750 rpm
